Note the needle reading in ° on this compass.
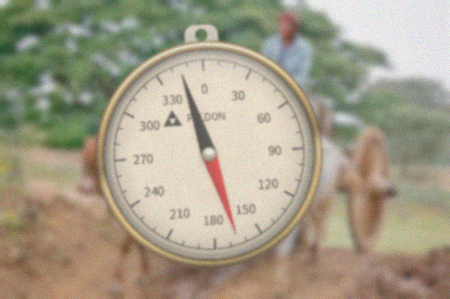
165 °
